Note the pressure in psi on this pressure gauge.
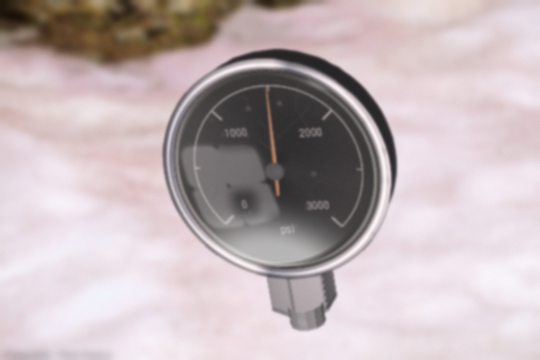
1500 psi
